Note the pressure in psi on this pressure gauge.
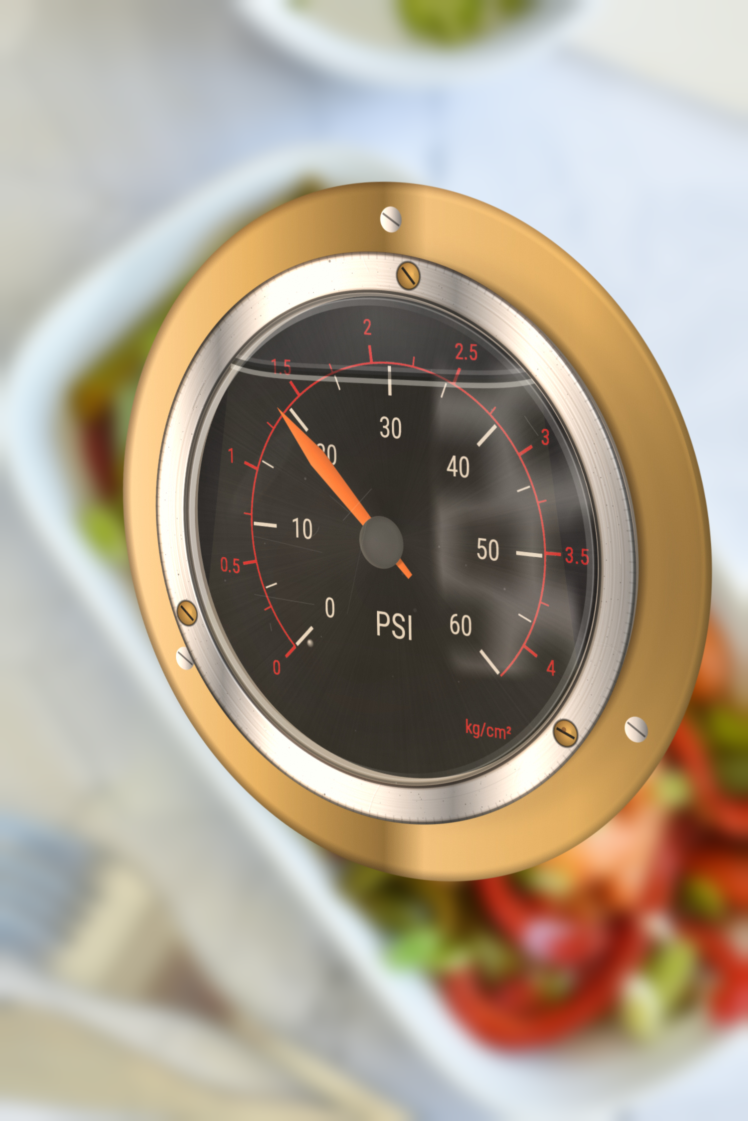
20 psi
